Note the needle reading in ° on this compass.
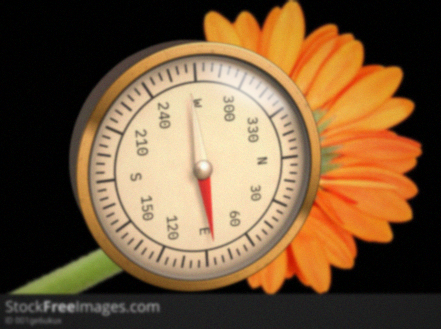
85 °
